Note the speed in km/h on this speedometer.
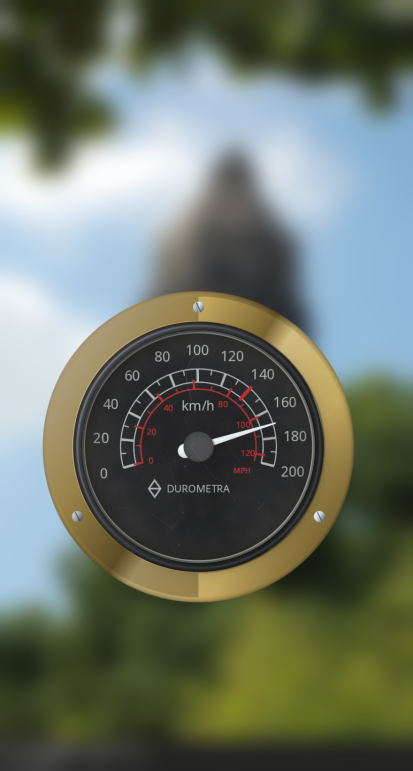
170 km/h
